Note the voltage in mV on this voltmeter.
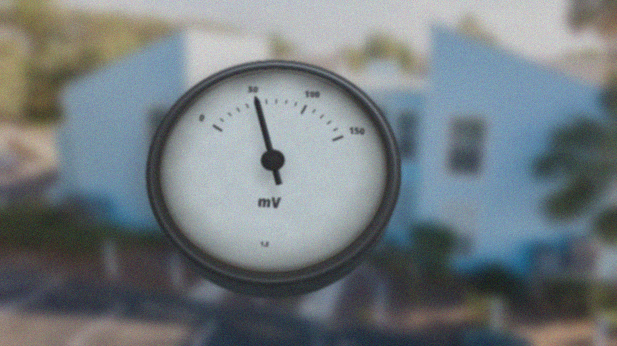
50 mV
